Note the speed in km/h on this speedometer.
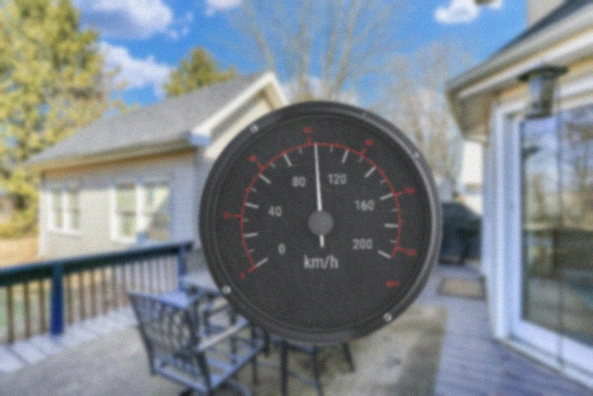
100 km/h
